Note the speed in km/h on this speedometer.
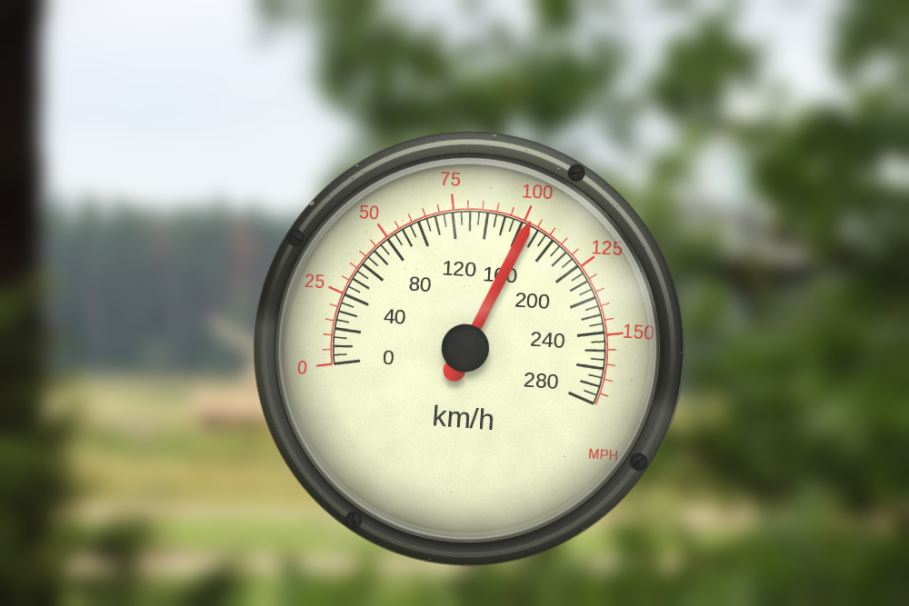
165 km/h
